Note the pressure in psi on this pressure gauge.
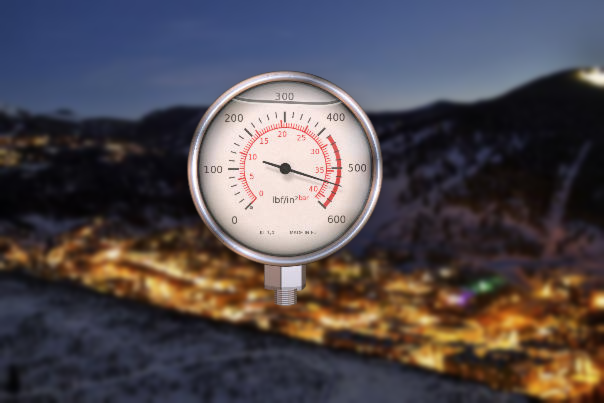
540 psi
